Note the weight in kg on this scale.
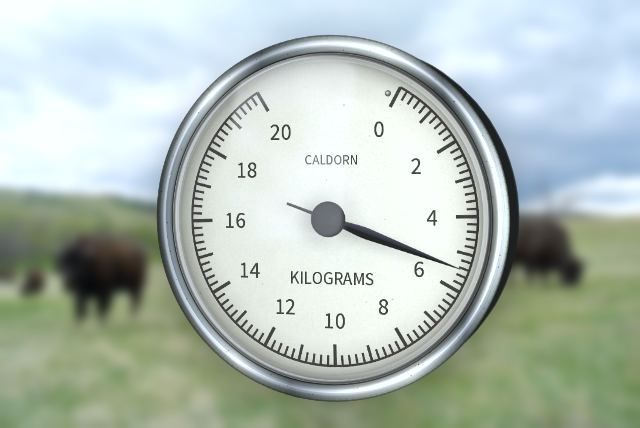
5.4 kg
